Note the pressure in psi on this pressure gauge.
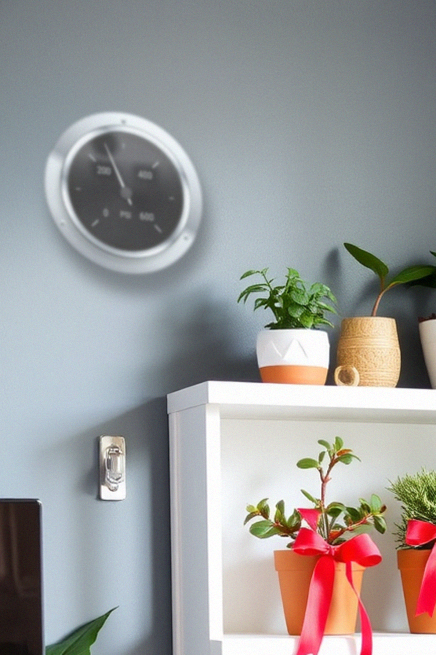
250 psi
